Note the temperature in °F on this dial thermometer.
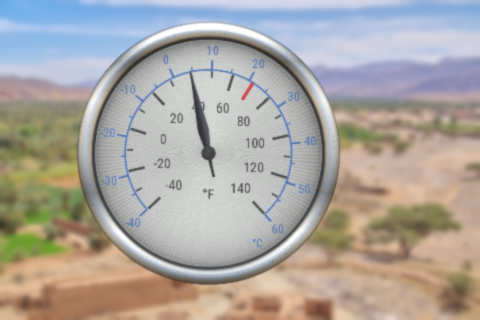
40 °F
